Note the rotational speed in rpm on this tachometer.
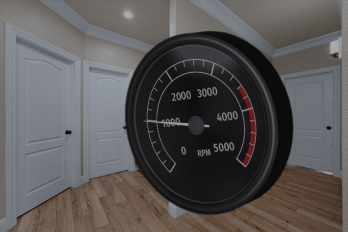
1000 rpm
